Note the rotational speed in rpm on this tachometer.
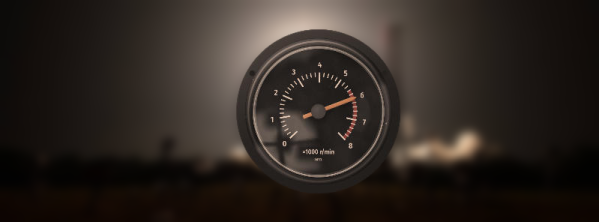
6000 rpm
